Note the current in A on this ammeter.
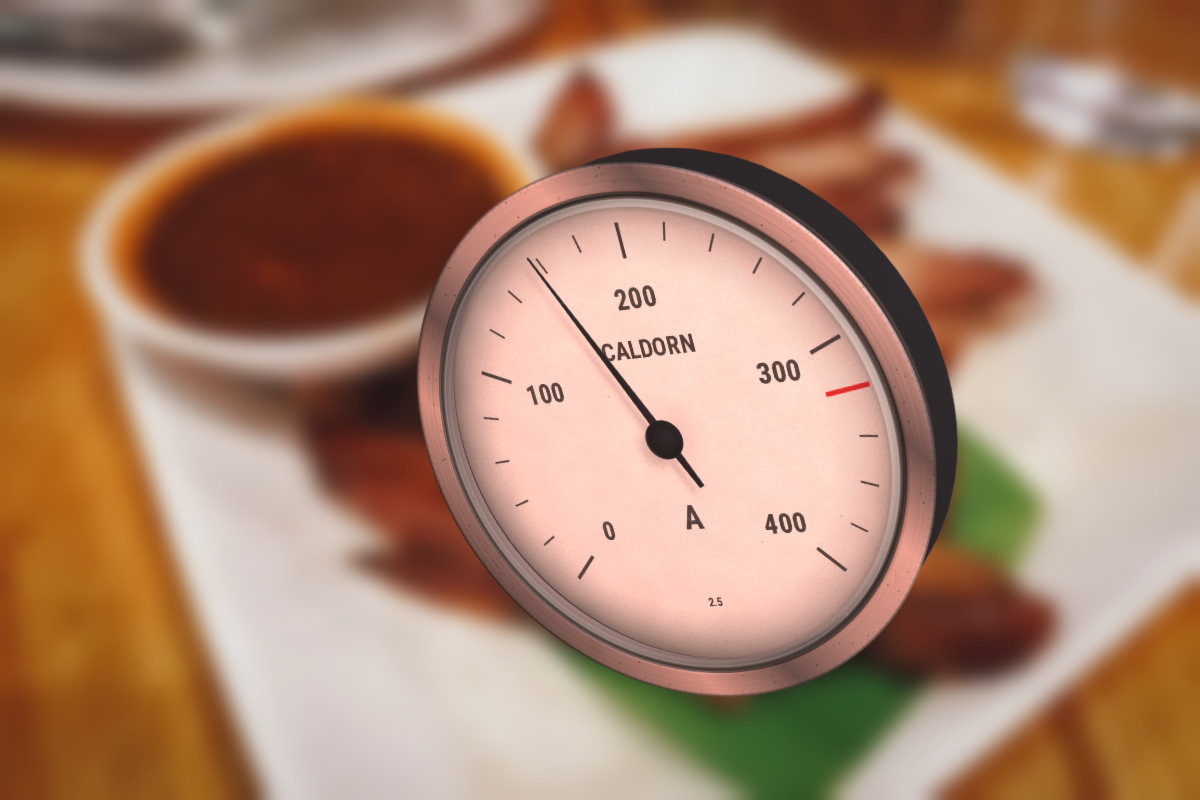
160 A
